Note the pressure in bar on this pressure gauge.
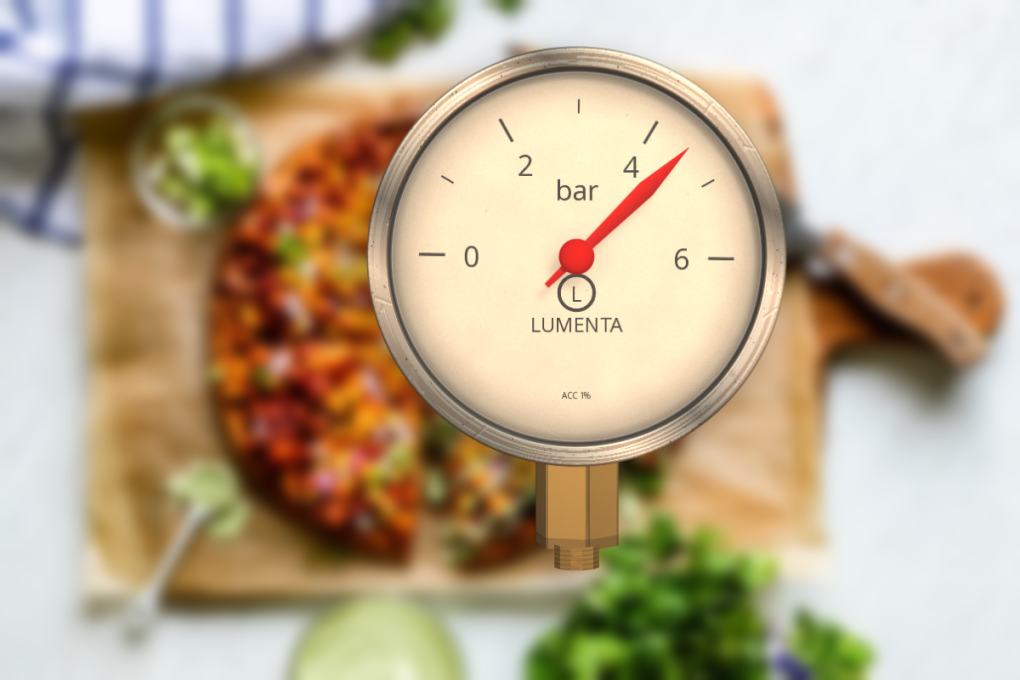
4.5 bar
